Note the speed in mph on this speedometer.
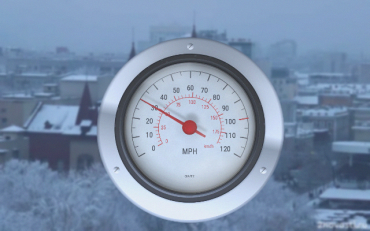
30 mph
